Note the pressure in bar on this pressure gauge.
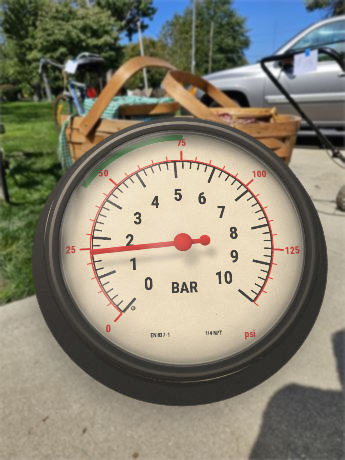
1.6 bar
